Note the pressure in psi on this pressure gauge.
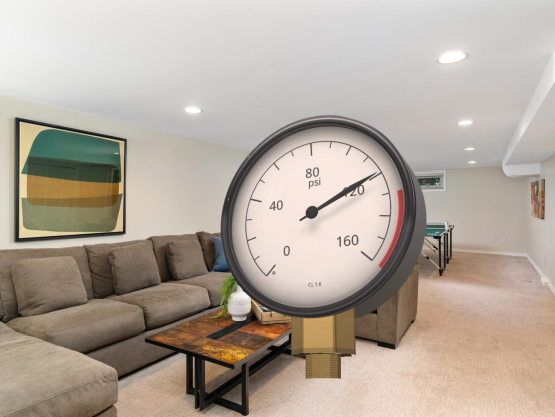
120 psi
